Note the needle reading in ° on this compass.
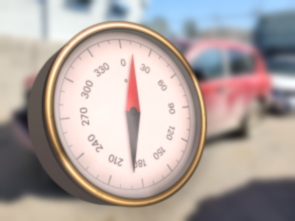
10 °
